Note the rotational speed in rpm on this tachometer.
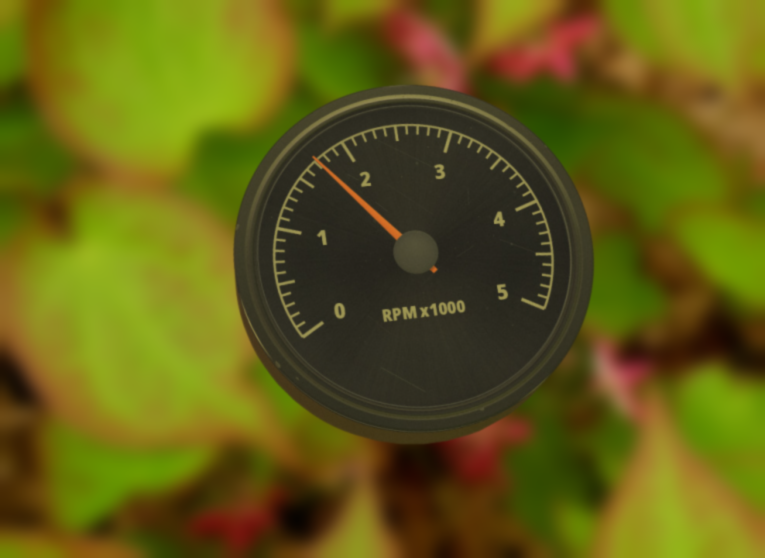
1700 rpm
